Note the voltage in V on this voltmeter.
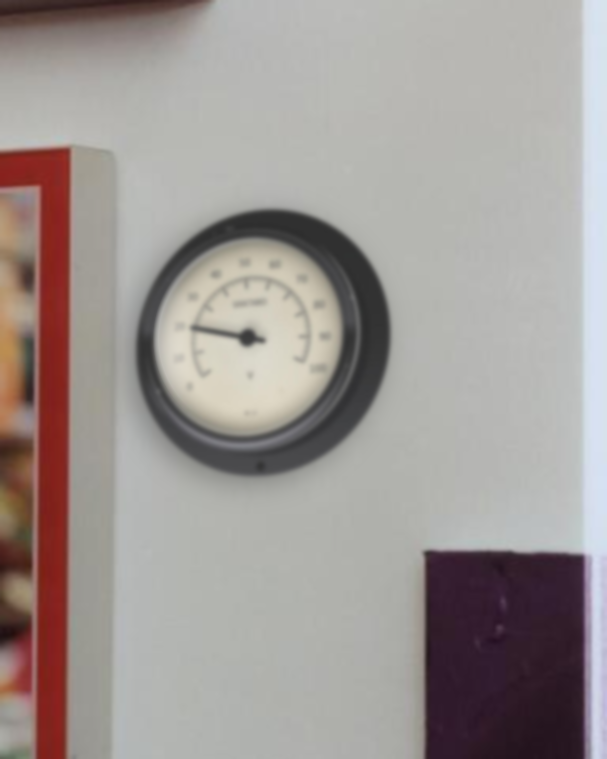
20 V
